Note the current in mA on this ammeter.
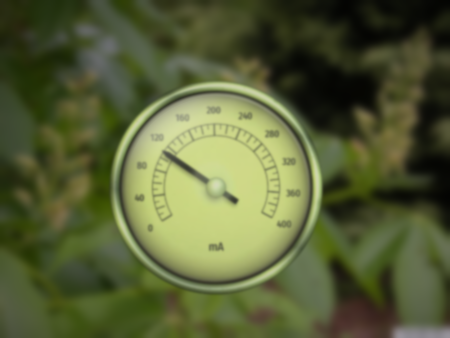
110 mA
